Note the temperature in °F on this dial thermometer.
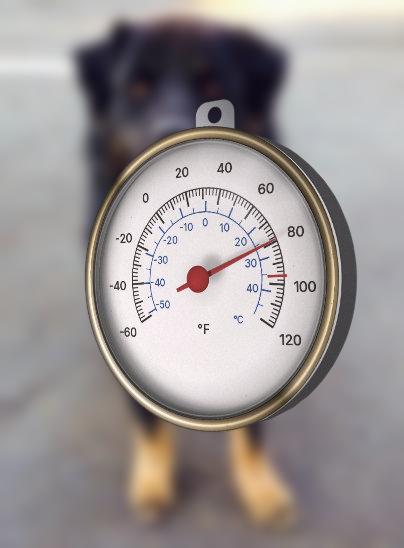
80 °F
